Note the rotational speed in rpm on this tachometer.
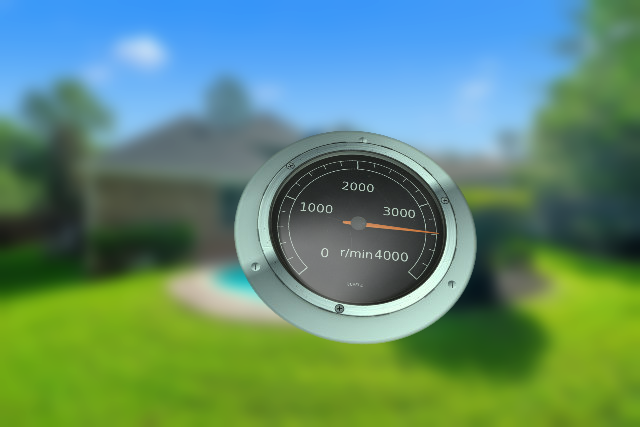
3400 rpm
